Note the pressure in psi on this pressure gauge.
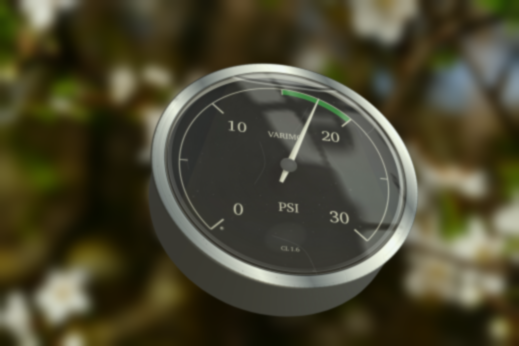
17.5 psi
